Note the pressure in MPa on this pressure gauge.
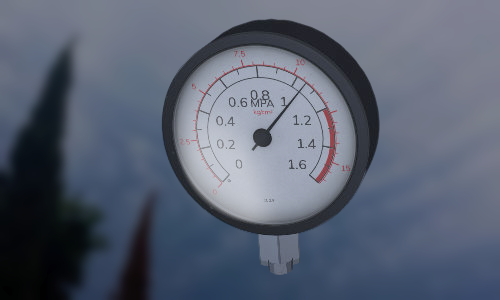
1.05 MPa
